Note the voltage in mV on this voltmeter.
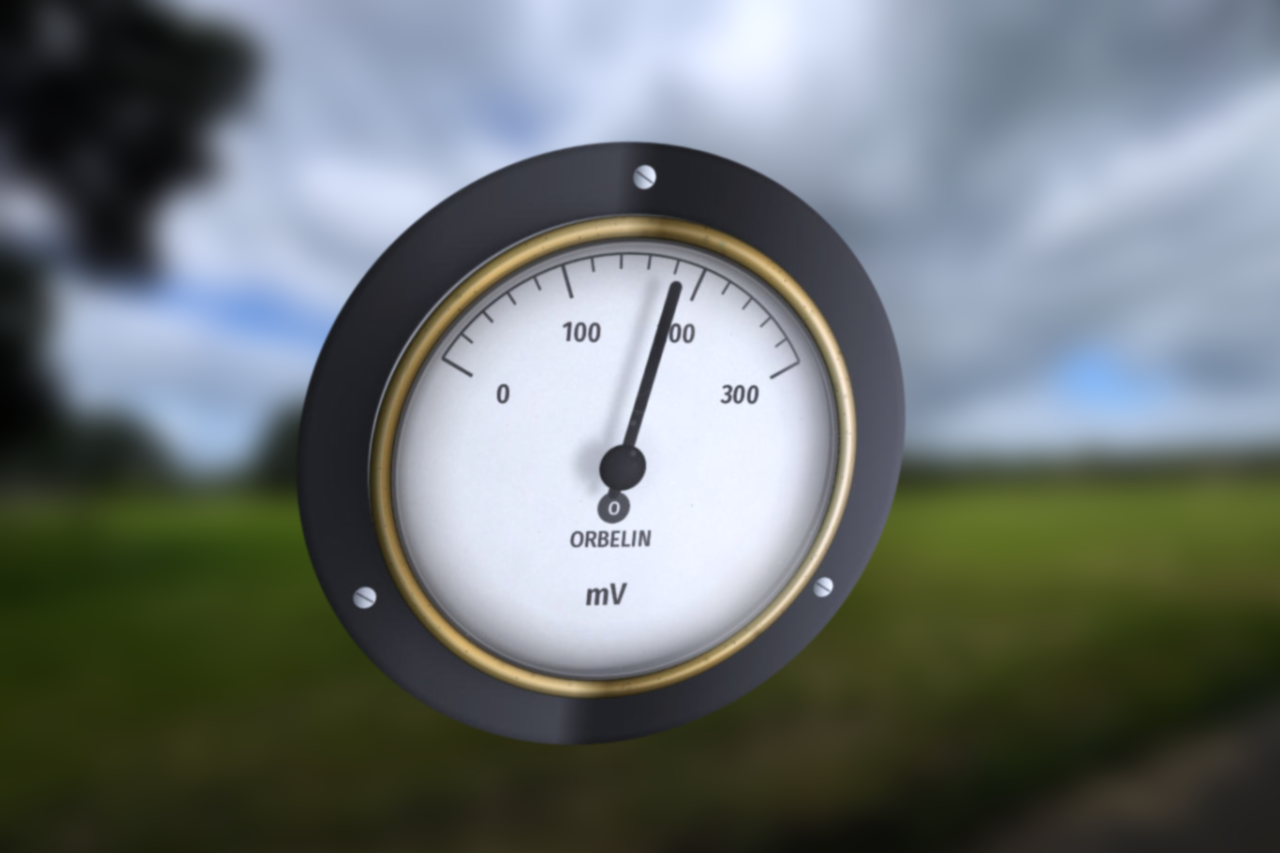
180 mV
